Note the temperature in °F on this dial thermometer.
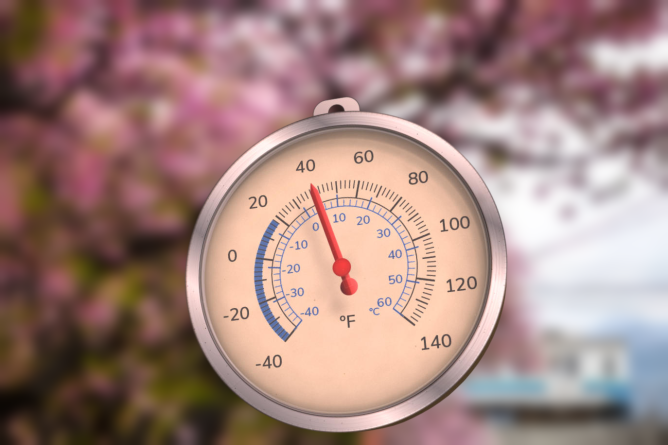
40 °F
